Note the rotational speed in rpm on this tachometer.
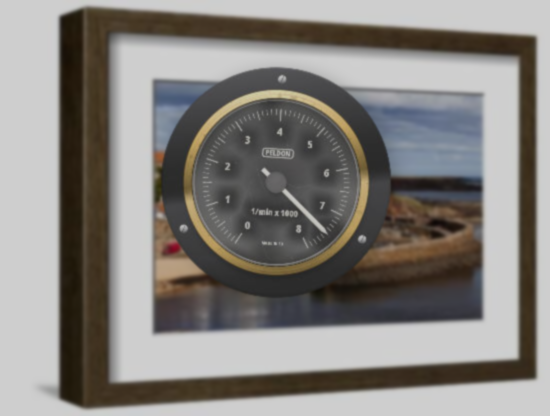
7500 rpm
